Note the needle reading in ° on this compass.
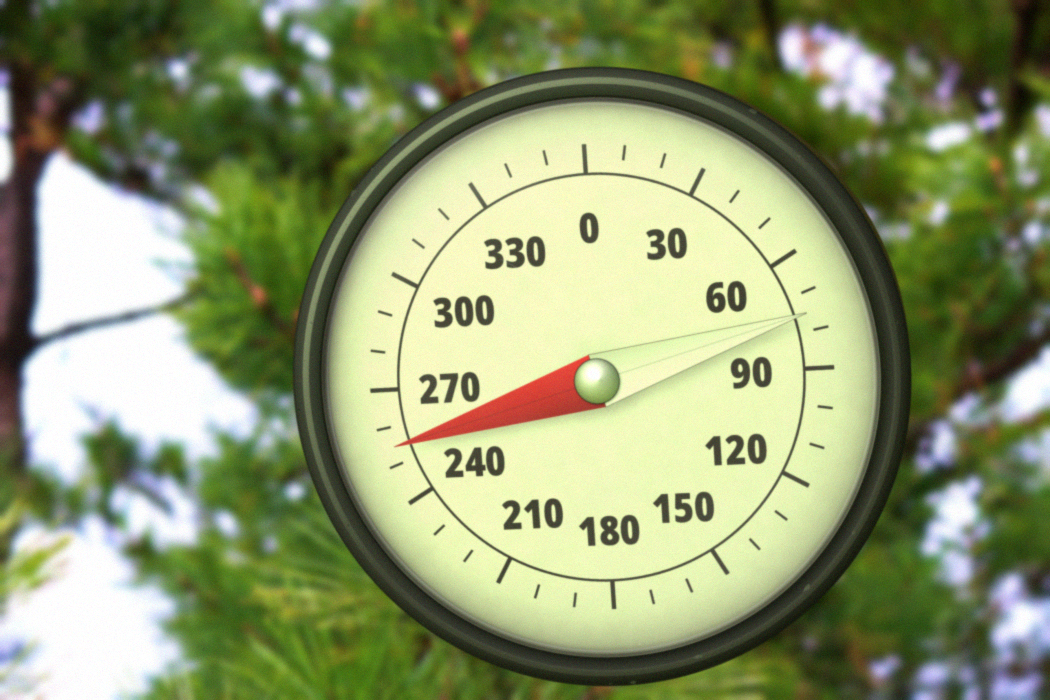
255 °
